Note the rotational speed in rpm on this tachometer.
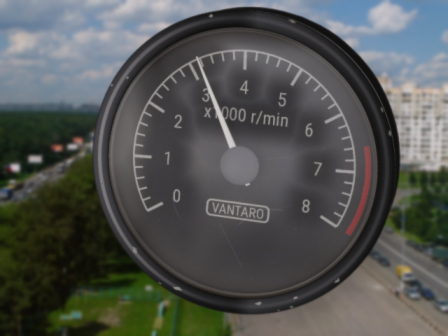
3200 rpm
